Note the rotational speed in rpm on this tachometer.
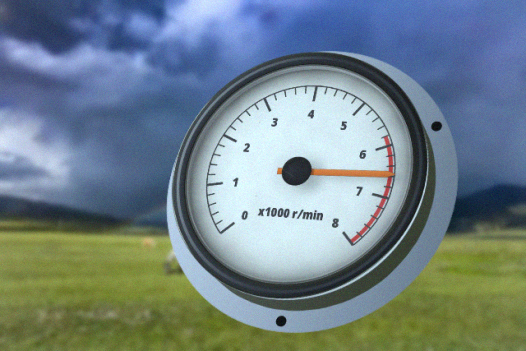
6600 rpm
